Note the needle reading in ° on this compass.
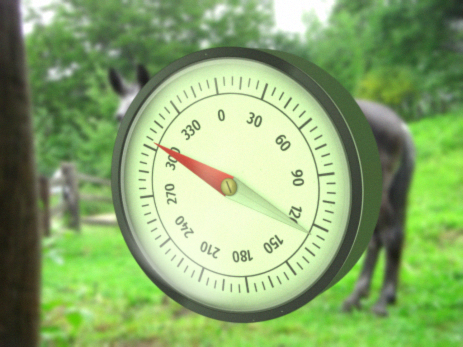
305 °
